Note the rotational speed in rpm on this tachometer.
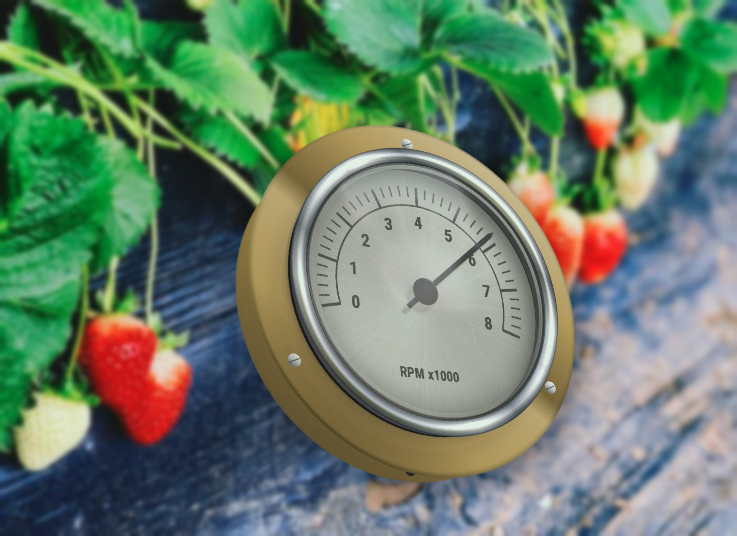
5800 rpm
